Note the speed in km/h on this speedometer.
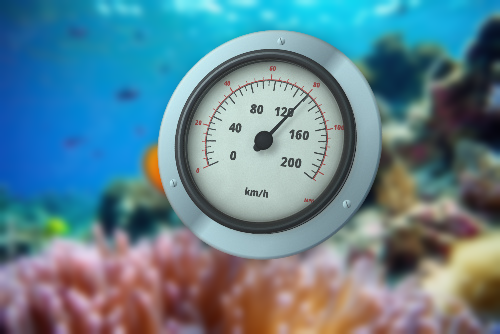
130 km/h
